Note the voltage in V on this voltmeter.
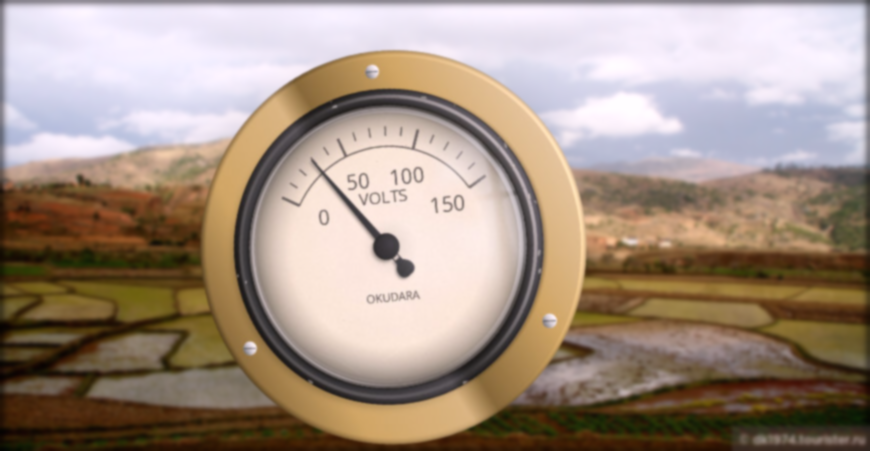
30 V
